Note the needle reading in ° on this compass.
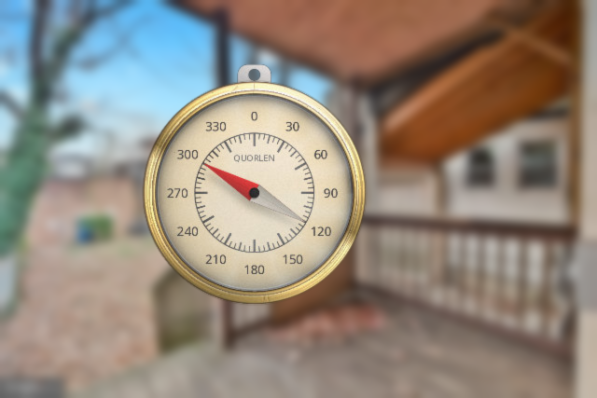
300 °
